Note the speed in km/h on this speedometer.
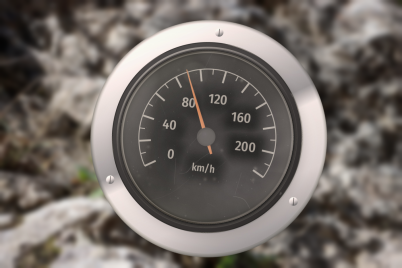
90 km/h
